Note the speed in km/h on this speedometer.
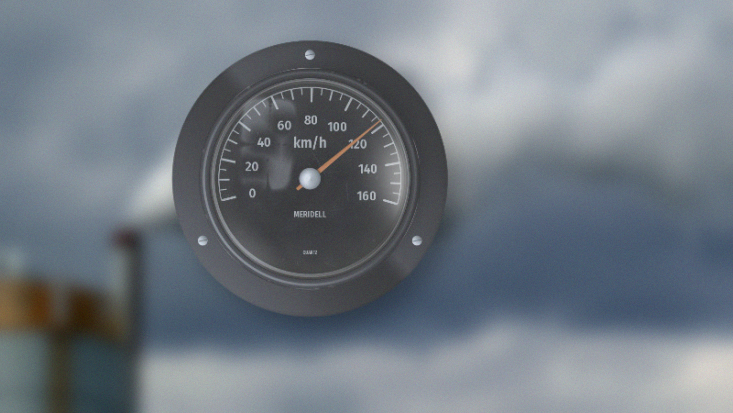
117.5 km/h
